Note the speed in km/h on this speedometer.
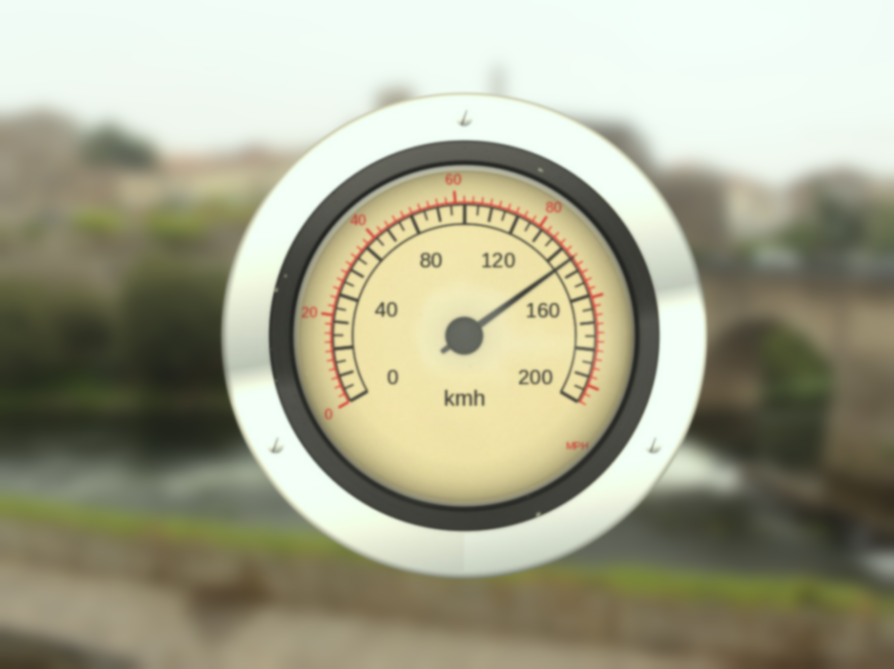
145 km/h
